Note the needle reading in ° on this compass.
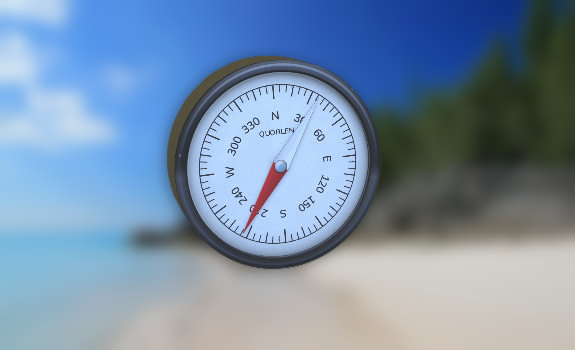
215 °
